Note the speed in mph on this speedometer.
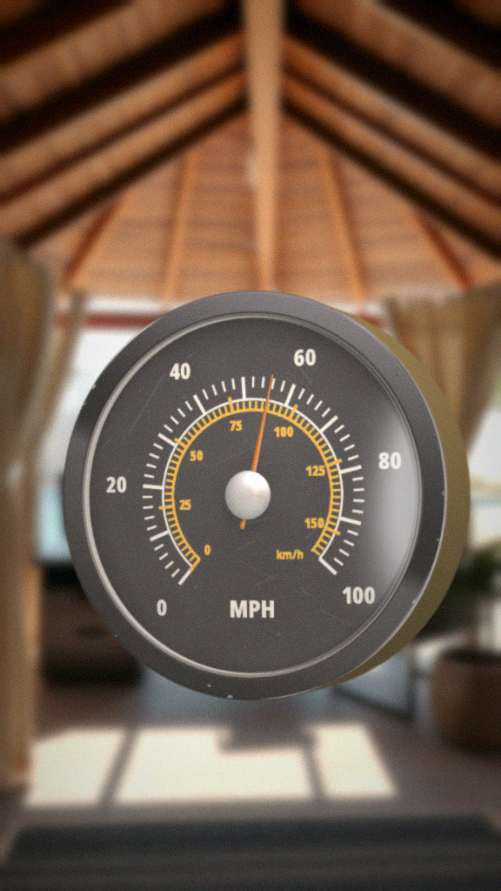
56 mph
